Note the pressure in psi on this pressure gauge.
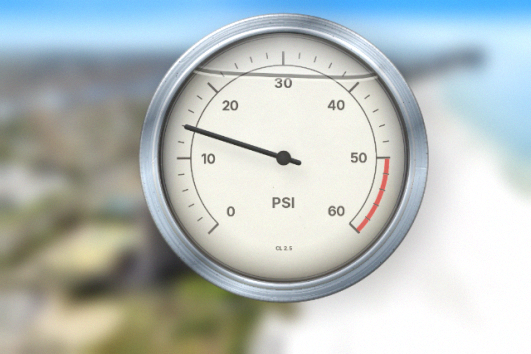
14 psi
